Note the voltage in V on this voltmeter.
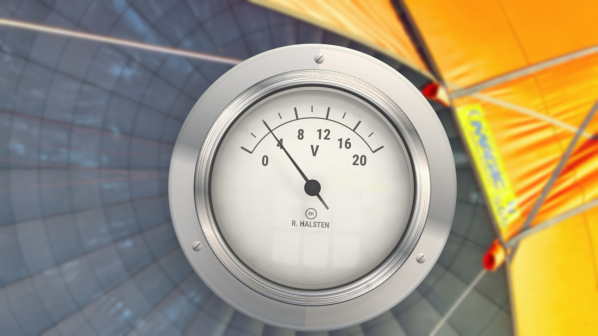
4 V
